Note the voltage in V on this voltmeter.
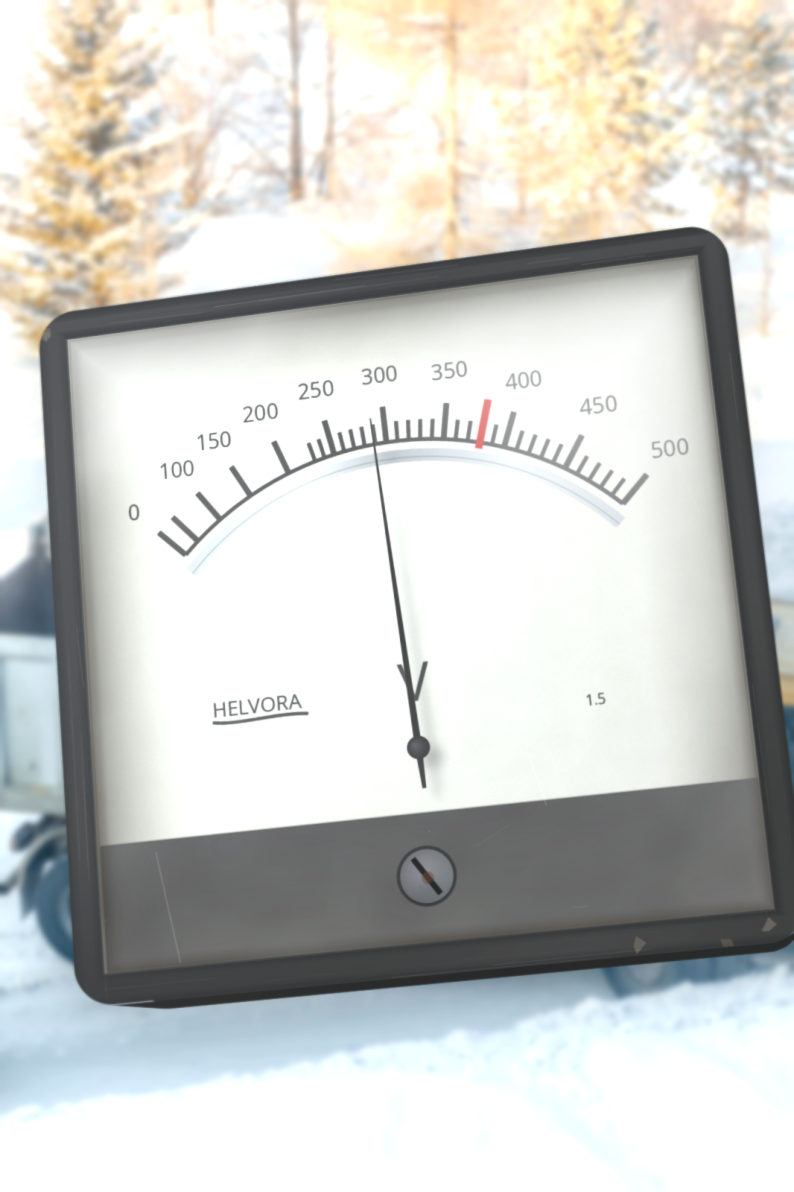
290 V
